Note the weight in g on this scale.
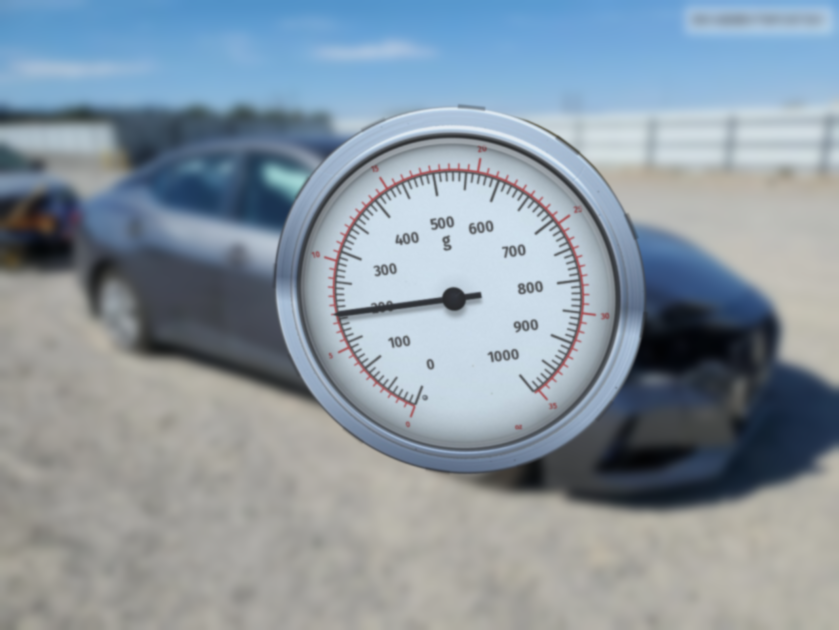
200 g
